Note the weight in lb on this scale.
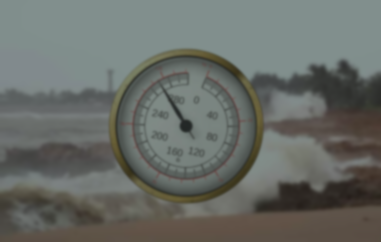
270 lb
